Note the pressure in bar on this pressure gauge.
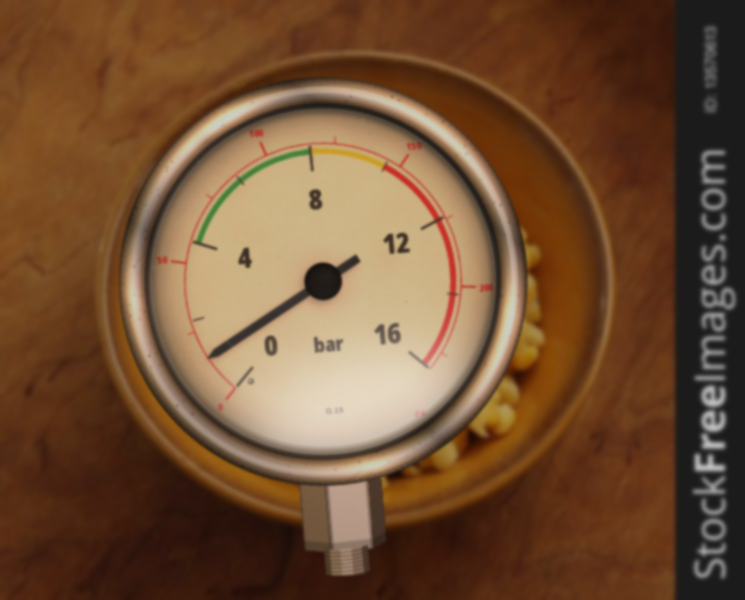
1 bar
